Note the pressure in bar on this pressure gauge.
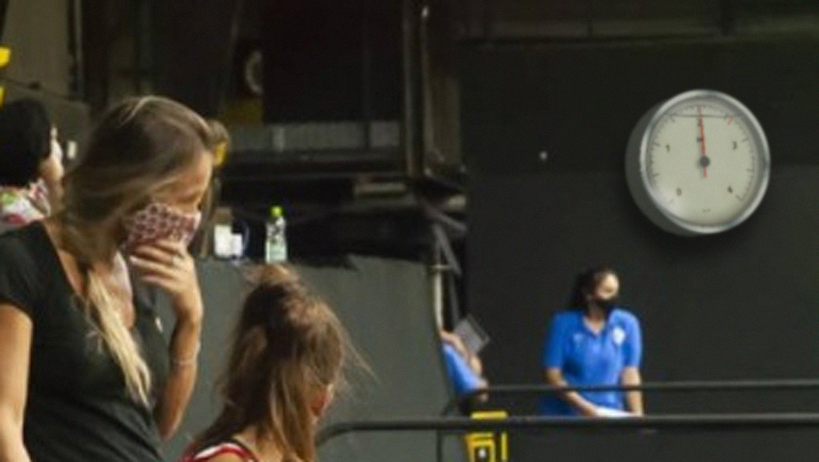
2 bar
